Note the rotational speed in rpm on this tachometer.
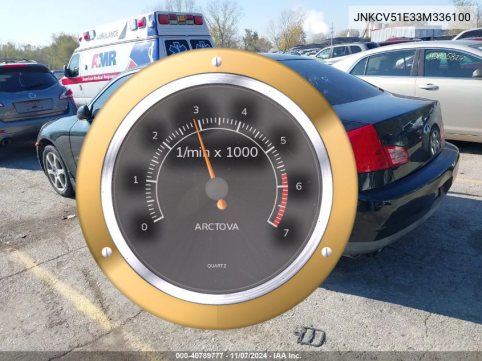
2900 rpm
